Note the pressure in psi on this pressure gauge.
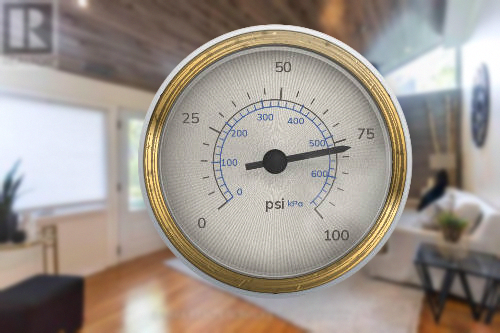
77.5 psi
